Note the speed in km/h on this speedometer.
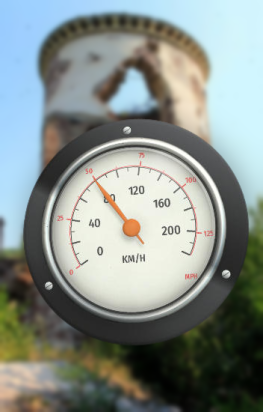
80 km/h
